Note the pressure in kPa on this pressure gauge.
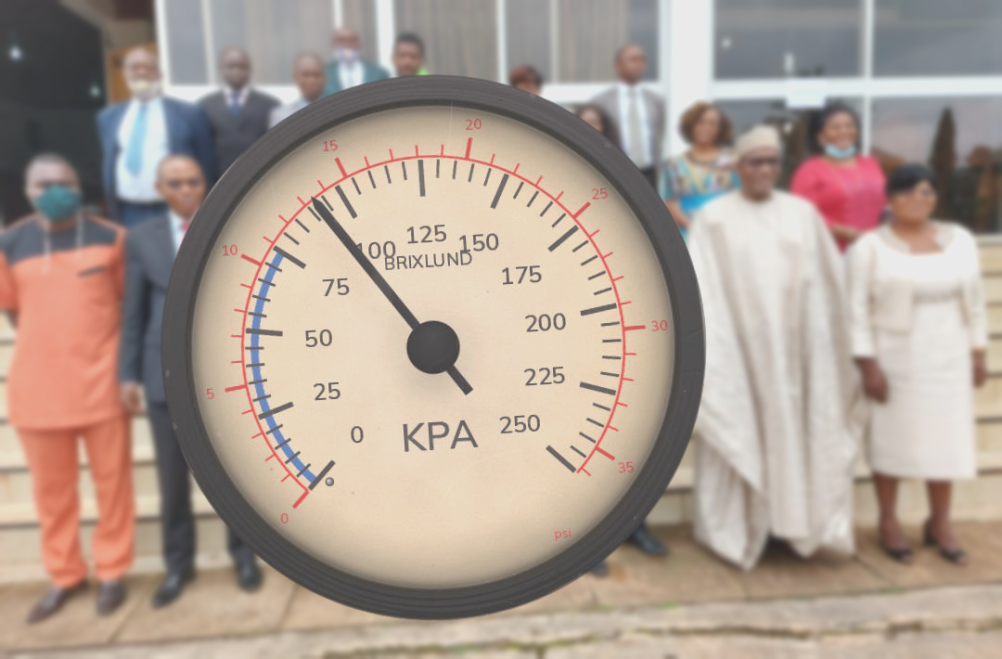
92.5 kPa
